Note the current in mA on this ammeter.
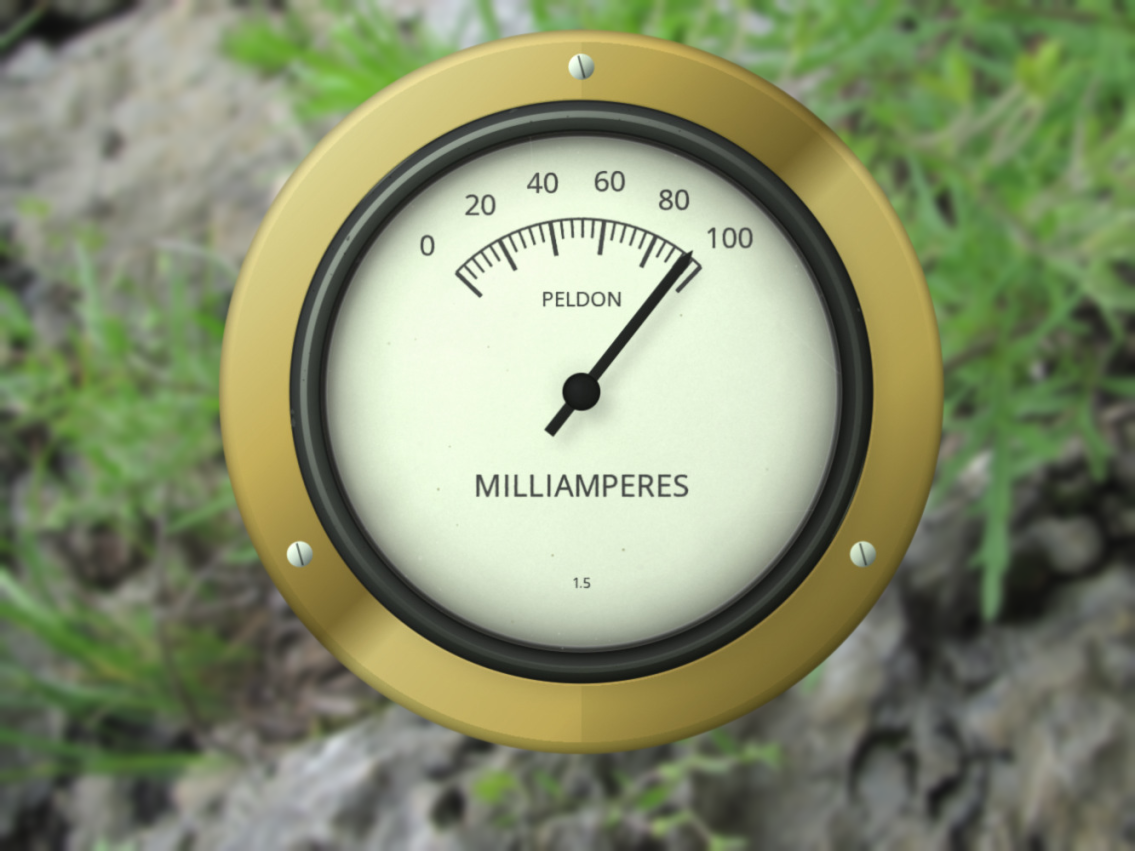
94 mA
